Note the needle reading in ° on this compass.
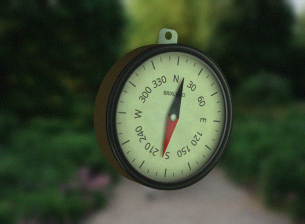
190 °
